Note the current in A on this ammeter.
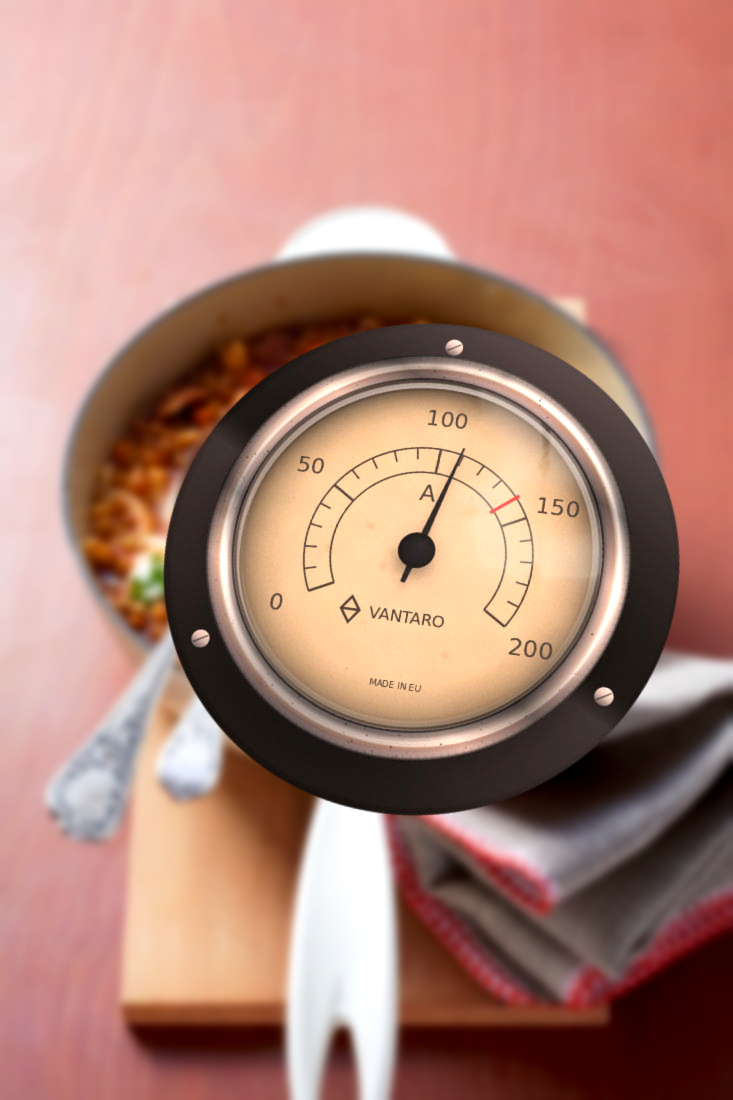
110 A
